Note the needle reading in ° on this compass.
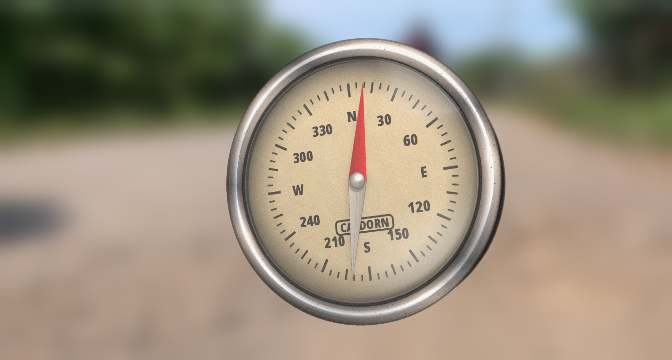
10 °
